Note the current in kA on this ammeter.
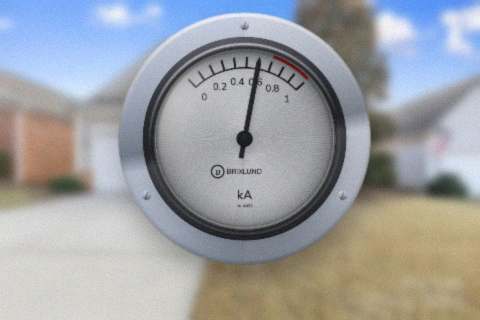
0.6 kA
